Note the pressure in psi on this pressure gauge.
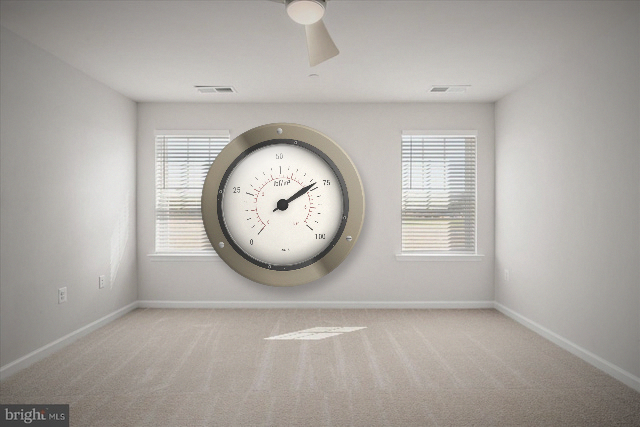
72.5 psi
